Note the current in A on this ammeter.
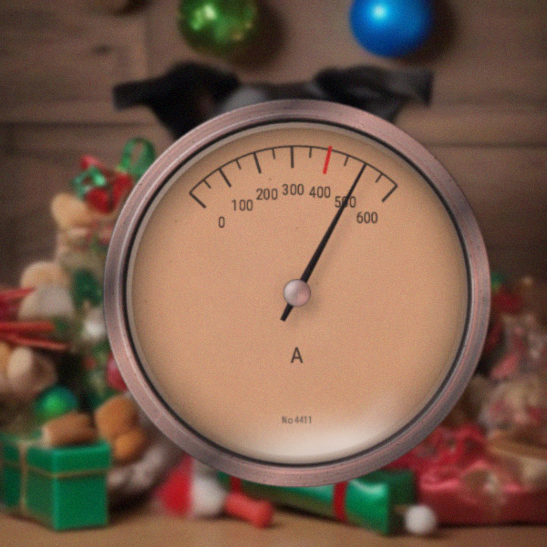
500 A
